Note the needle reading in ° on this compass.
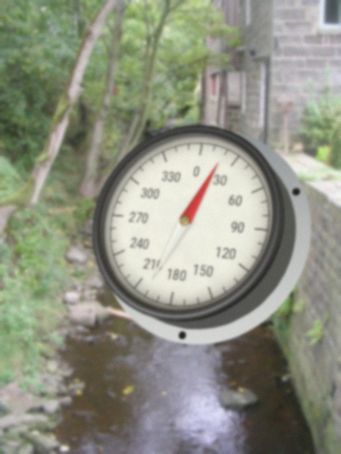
20 °
